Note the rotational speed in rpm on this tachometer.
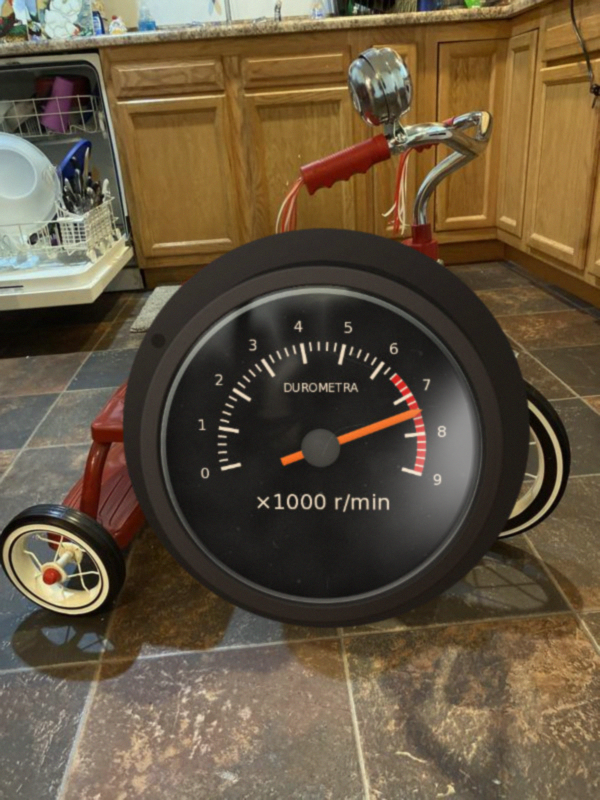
7400 rpm
